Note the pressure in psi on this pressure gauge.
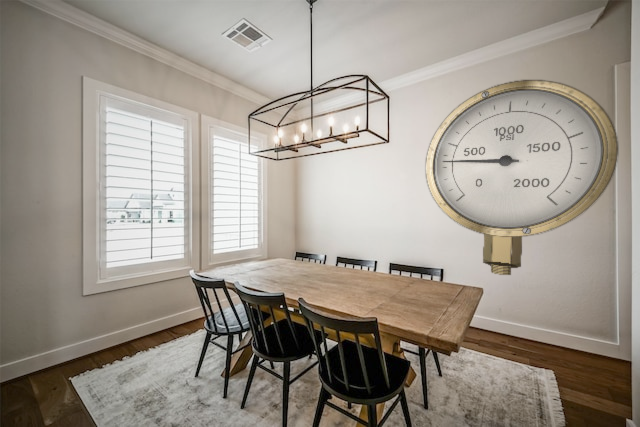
350 psi
